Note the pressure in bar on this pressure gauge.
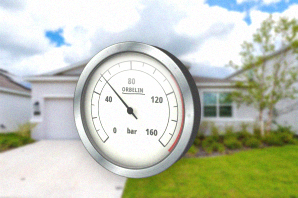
55 bar
